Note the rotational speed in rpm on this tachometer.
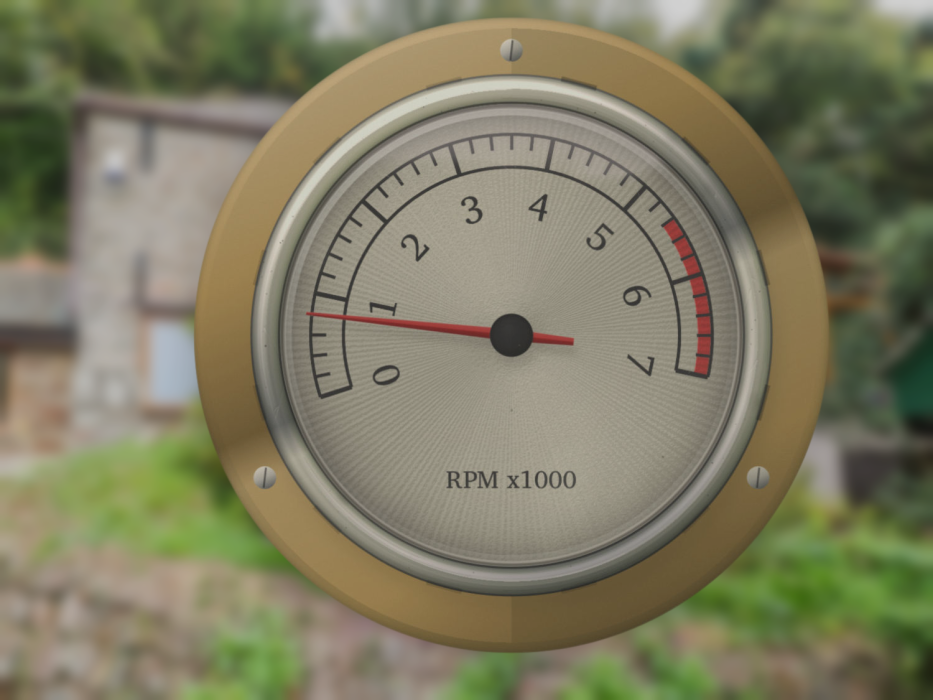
800 rpm
